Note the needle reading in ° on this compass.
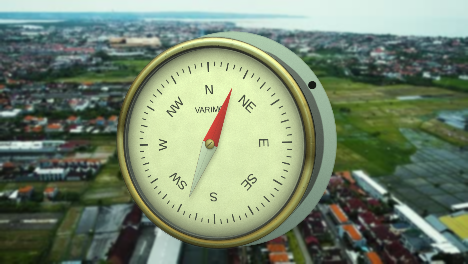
25 °
